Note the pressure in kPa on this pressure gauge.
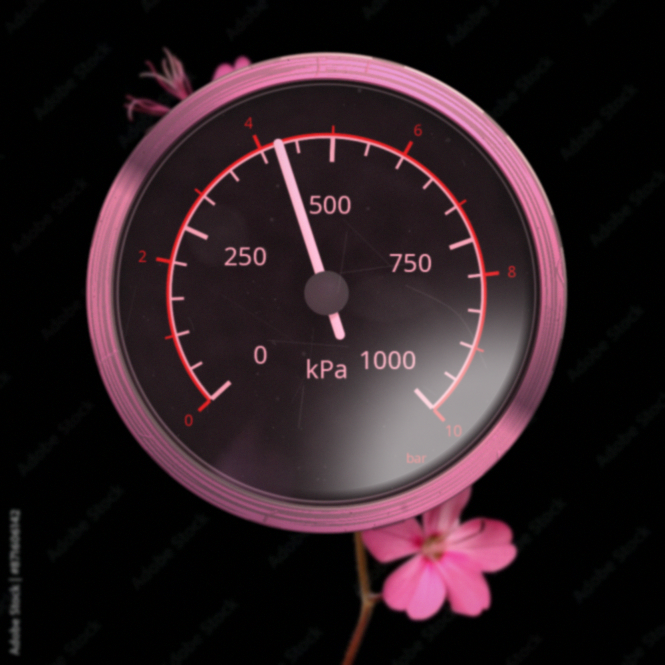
425 kPa
